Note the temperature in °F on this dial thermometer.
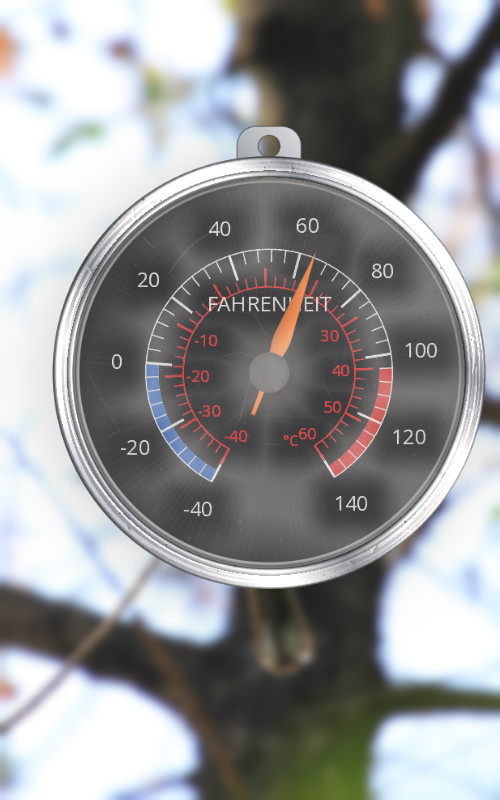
64 °F
